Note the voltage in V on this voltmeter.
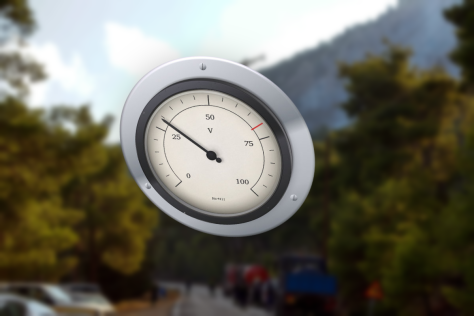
30 V
